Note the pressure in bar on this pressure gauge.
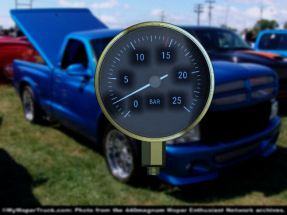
2 bar
